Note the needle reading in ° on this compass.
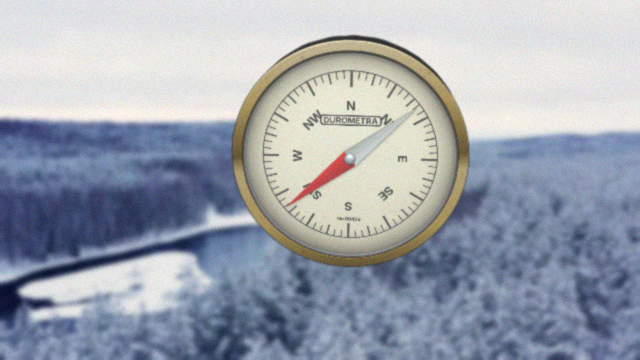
230 °
